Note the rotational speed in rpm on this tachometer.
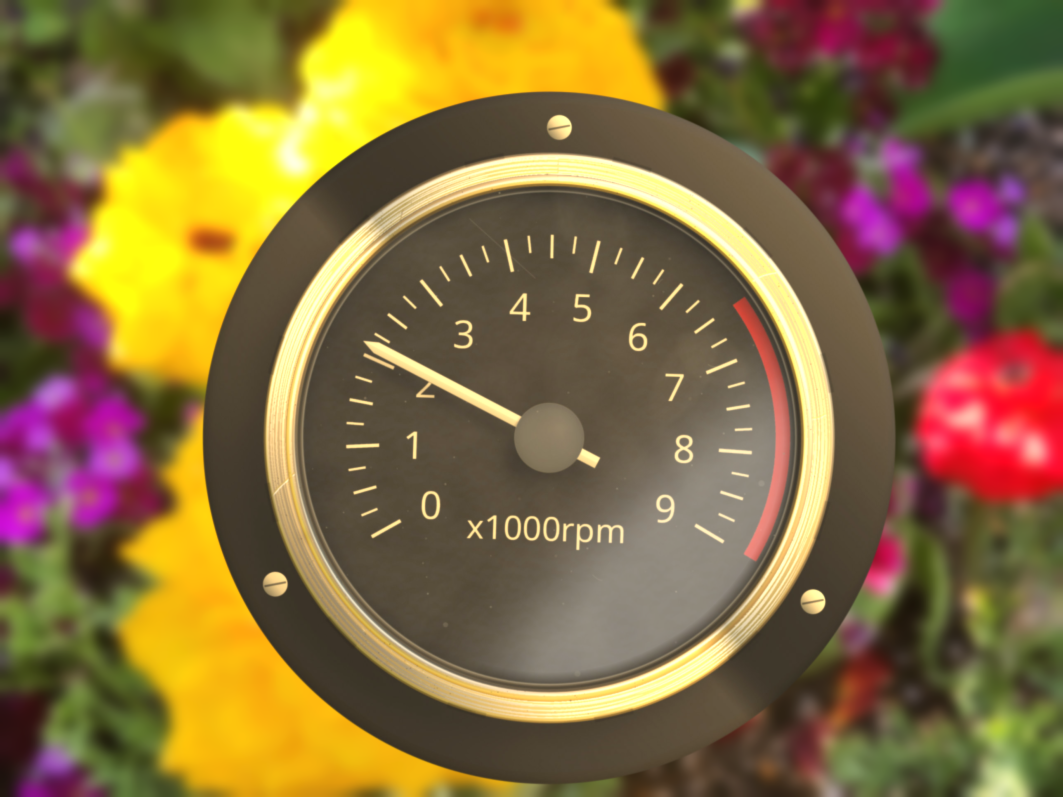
2125 rpm
